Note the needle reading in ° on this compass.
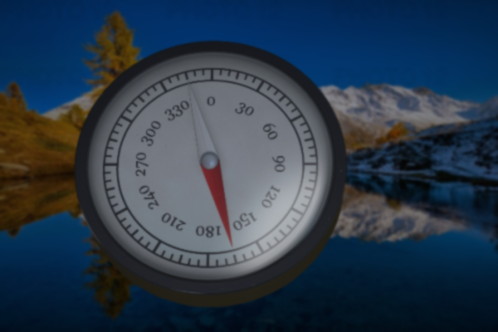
165 °
